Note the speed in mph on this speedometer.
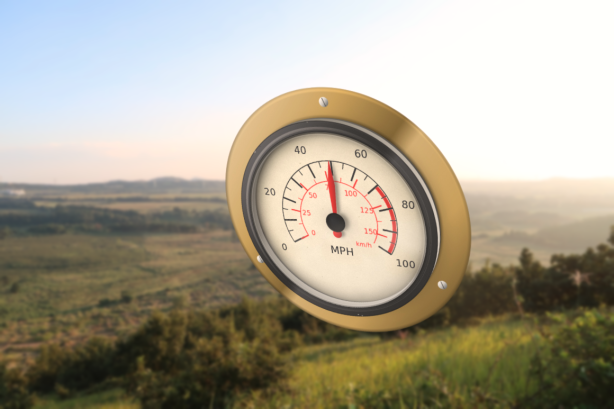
50 mph
